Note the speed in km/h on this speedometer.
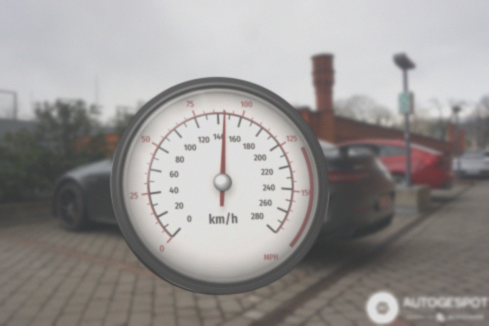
145 km/h
